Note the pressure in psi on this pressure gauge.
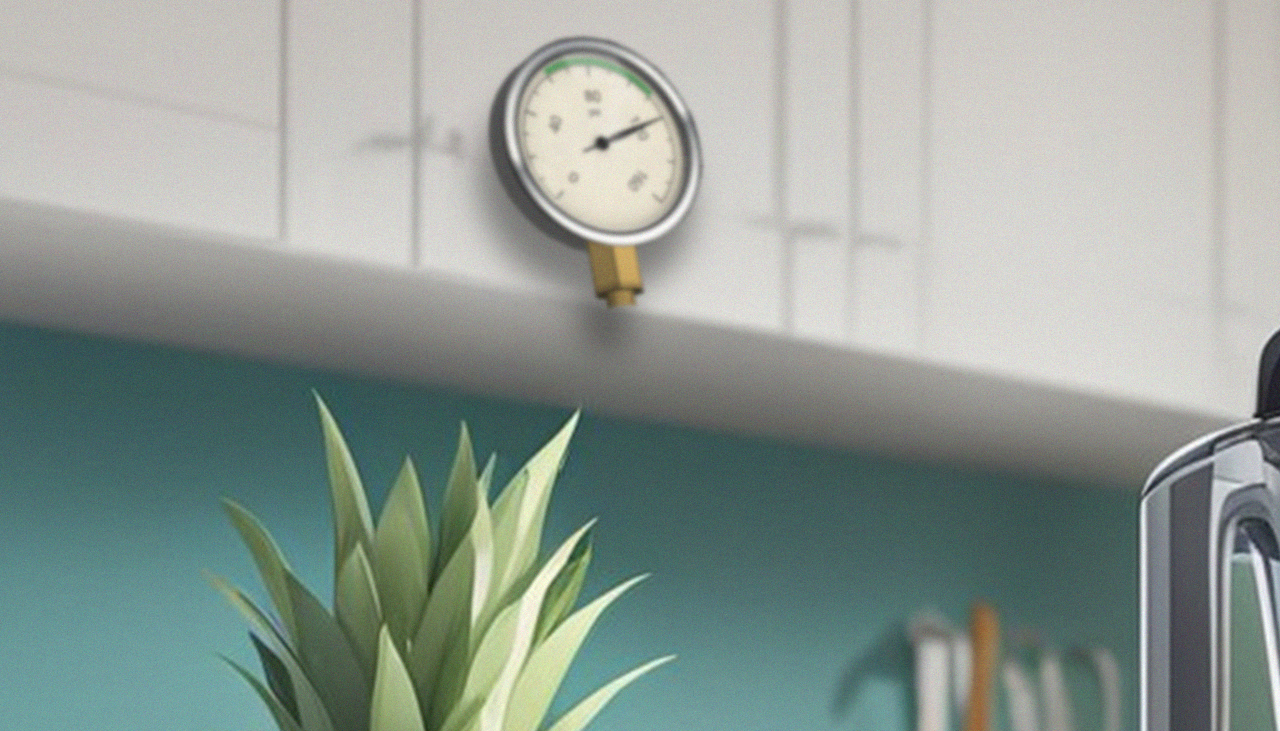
120 psi
